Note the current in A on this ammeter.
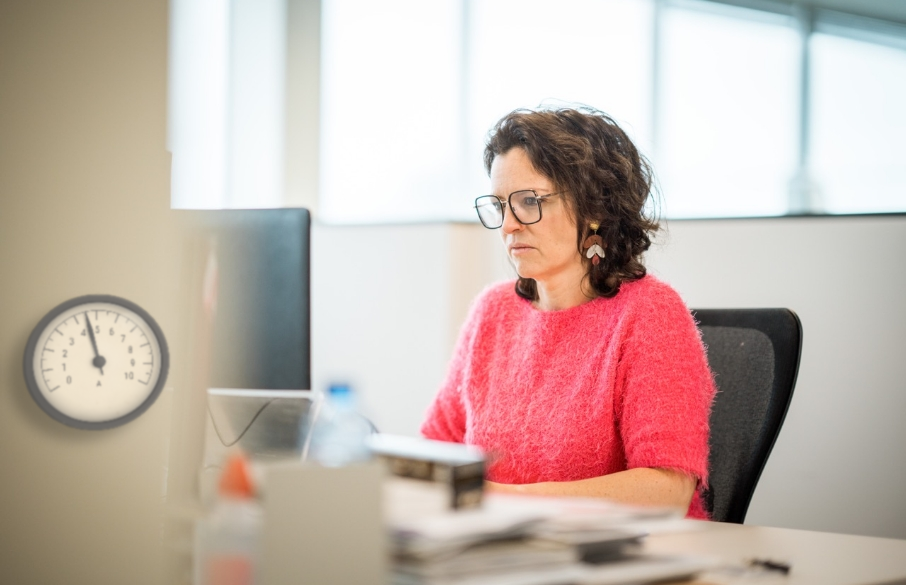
4.5 A
